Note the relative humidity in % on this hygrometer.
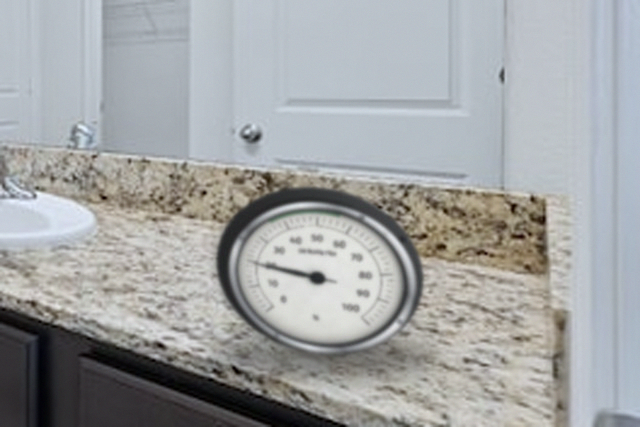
20 %
